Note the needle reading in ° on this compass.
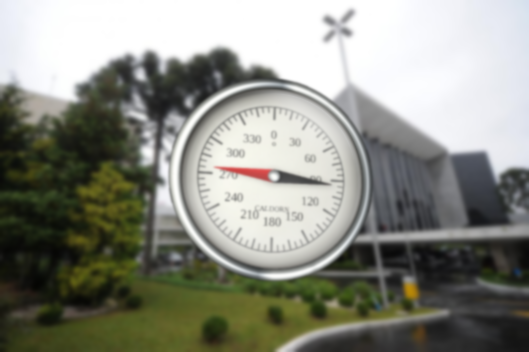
275 °
